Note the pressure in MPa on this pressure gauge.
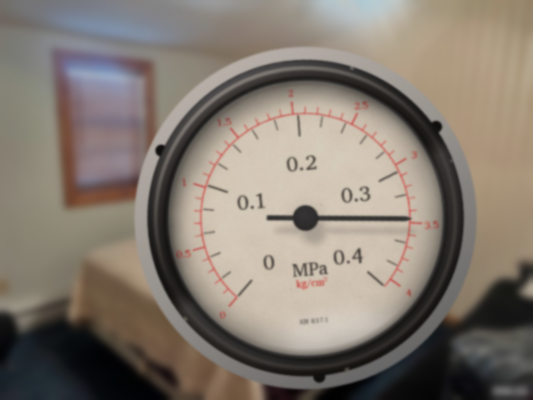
0.34 MPa
